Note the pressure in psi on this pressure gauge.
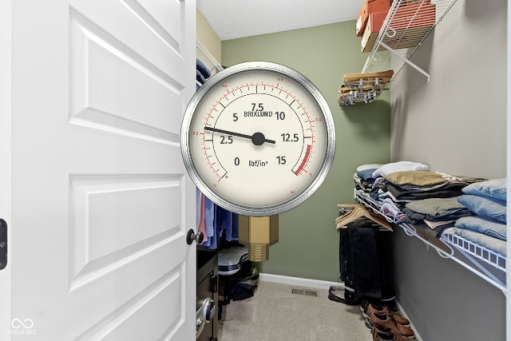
3.25 psi
